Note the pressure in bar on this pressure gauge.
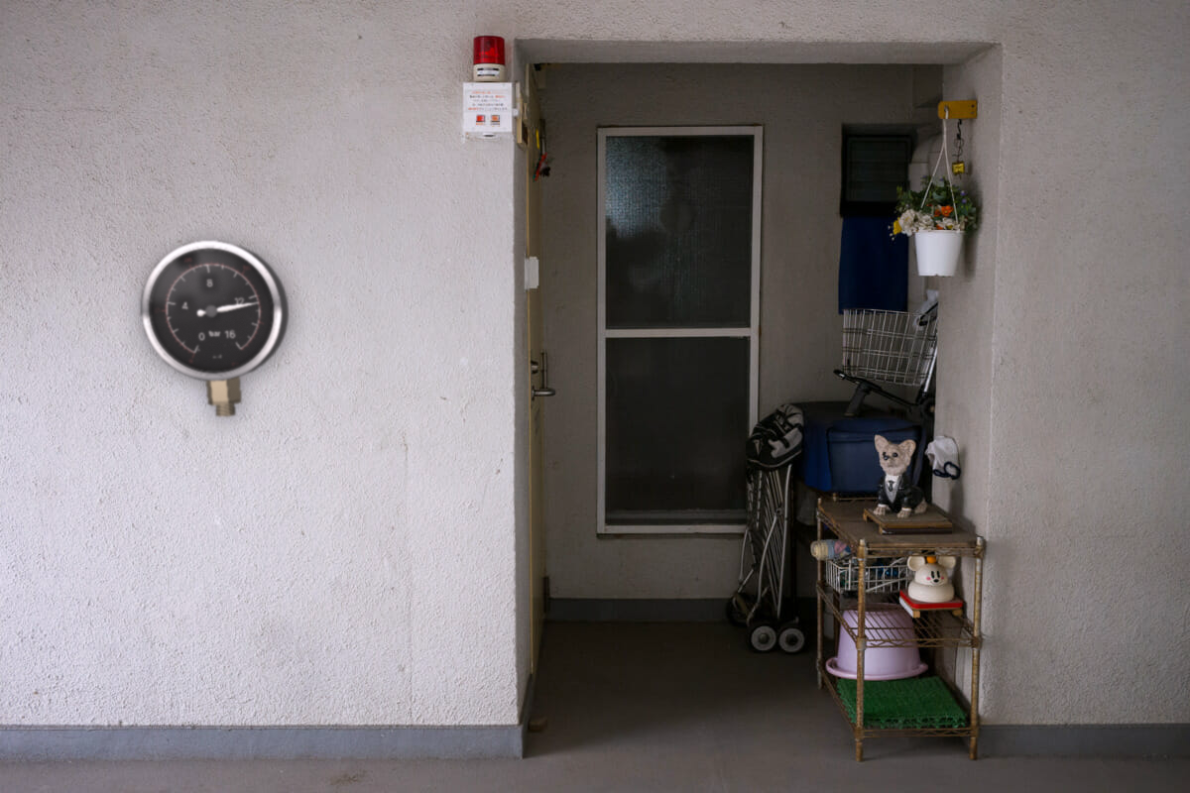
12.5 bar
